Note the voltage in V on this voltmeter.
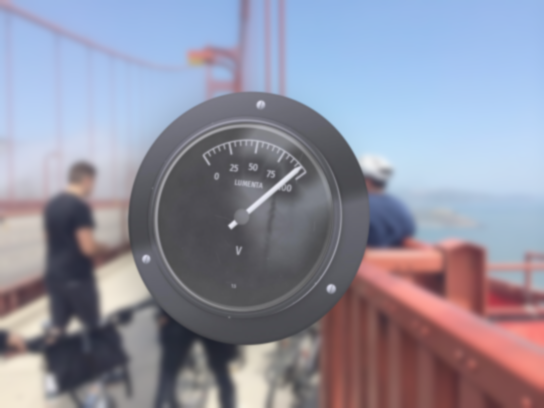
95 V
